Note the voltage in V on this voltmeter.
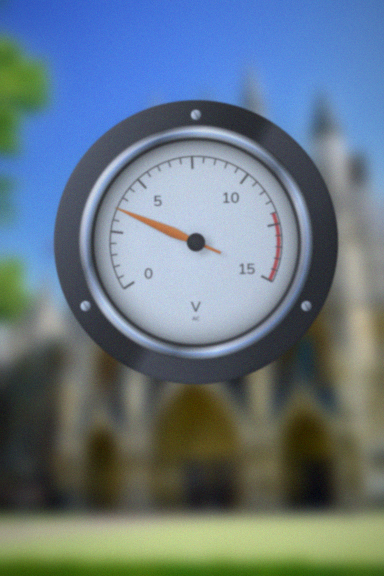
3.5 V
